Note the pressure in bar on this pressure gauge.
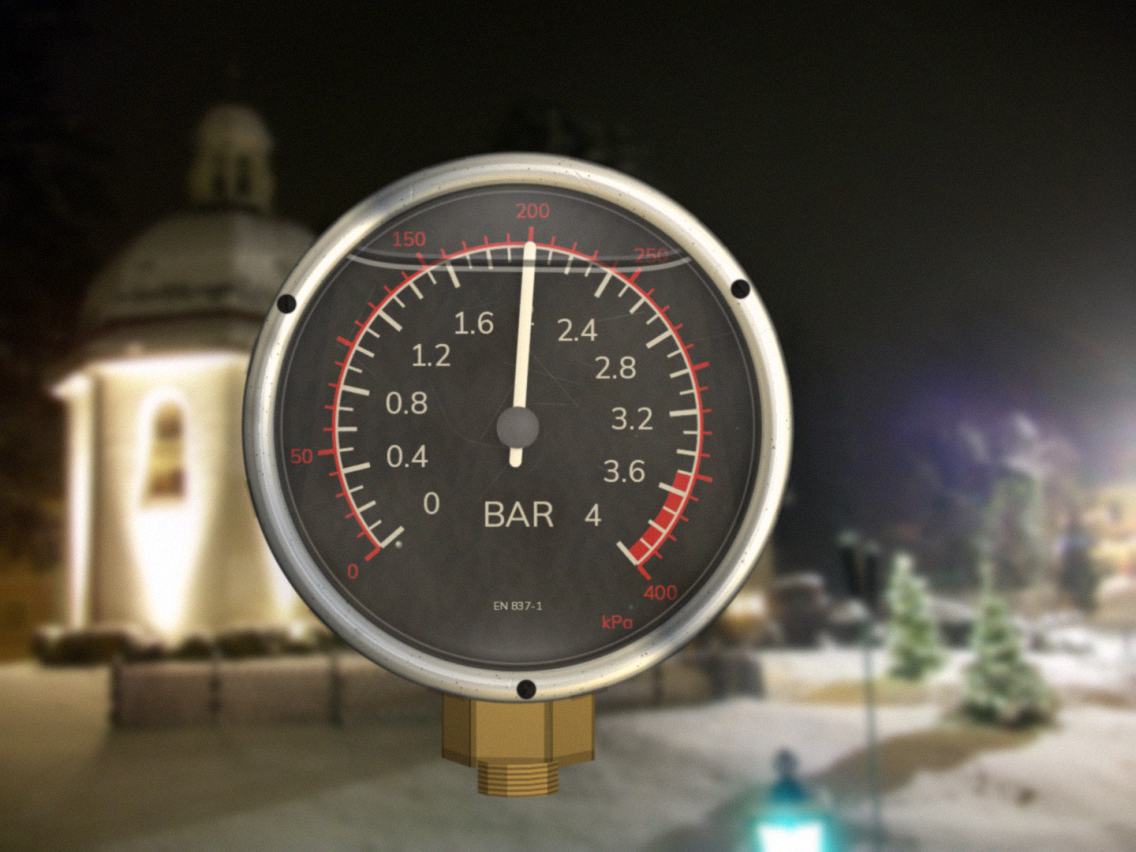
2 bar
